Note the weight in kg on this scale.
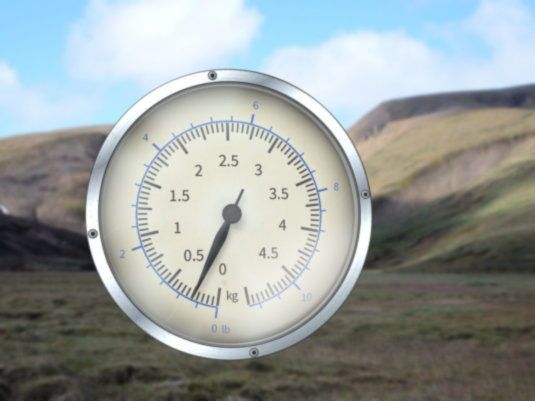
0.25 kg
